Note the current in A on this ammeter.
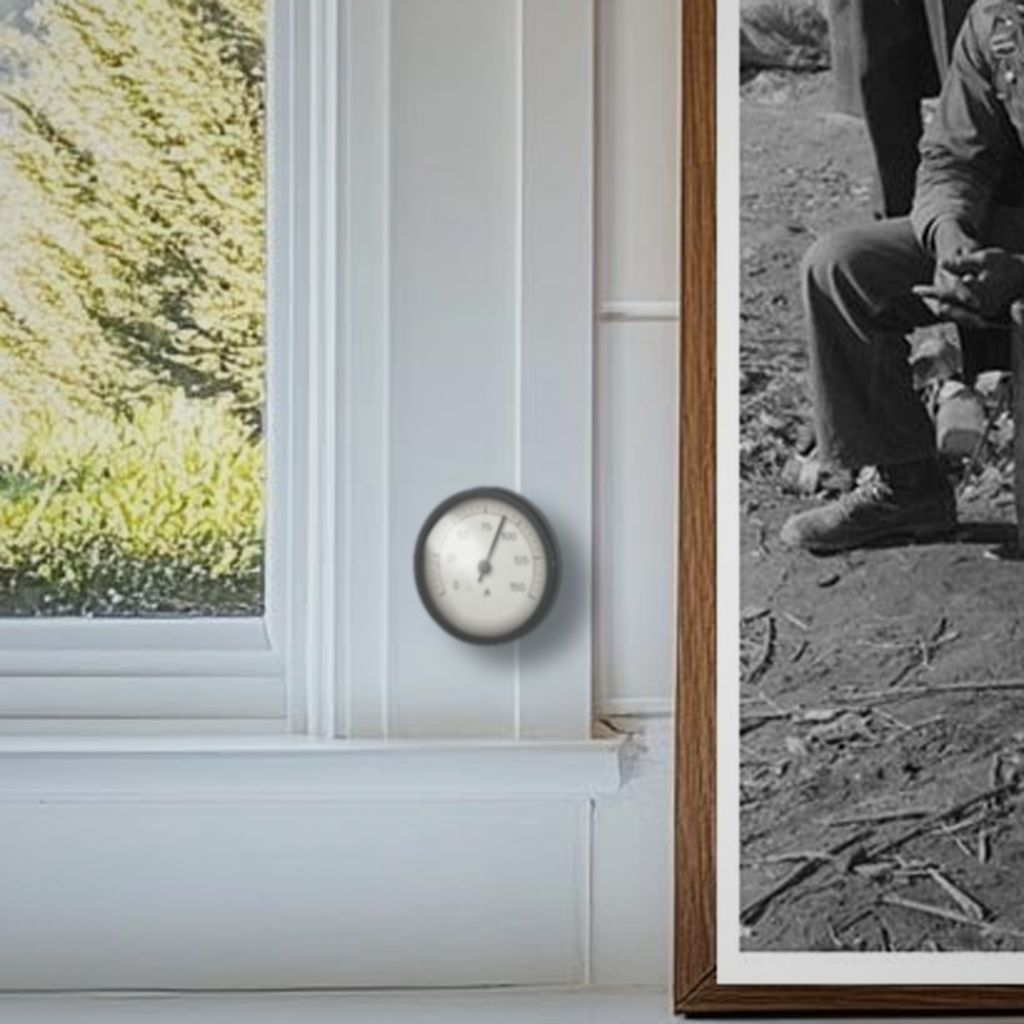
90 A
